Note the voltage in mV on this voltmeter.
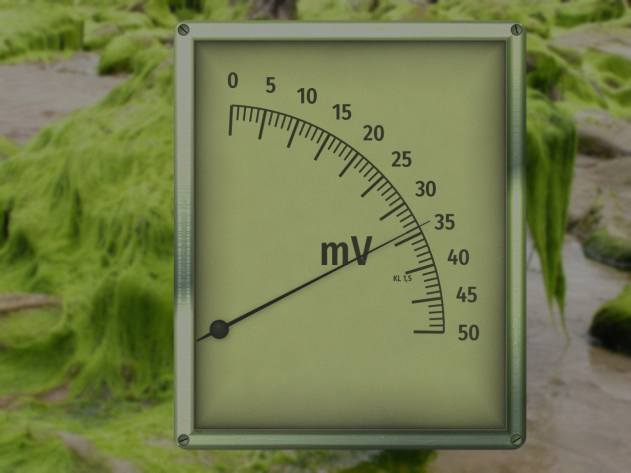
34 mV
